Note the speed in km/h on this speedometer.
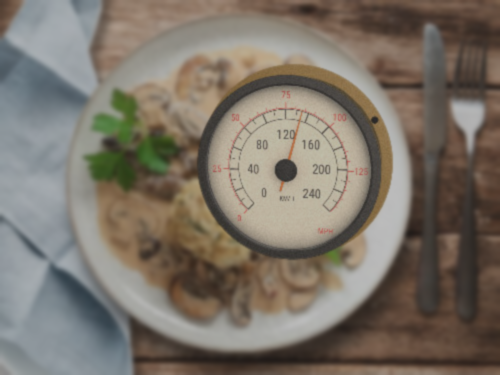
135 km/h
